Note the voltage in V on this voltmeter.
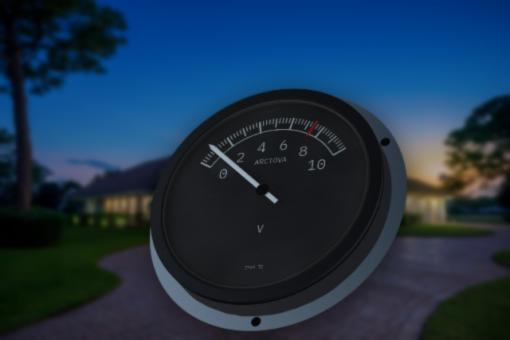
1 V
